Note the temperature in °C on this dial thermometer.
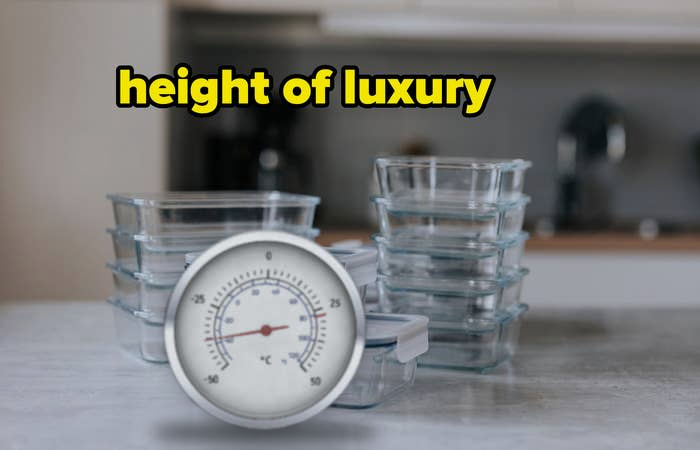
-37.5 °C
